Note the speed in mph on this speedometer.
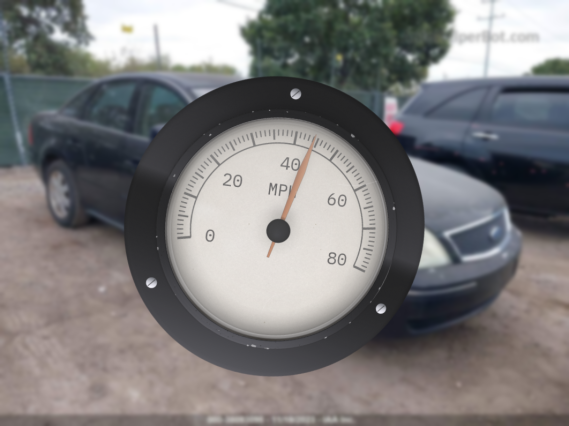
44 mph
